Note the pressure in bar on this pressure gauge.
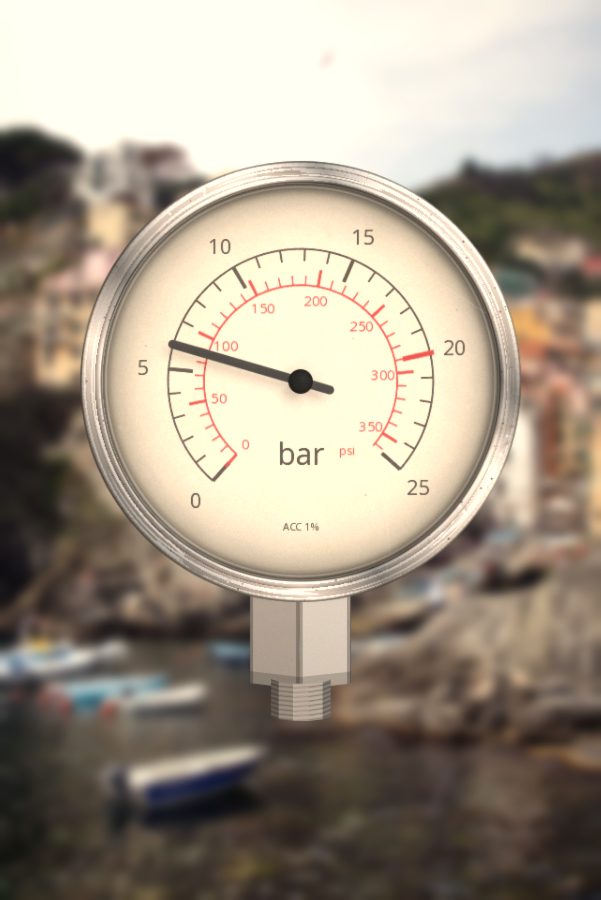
6 bar
